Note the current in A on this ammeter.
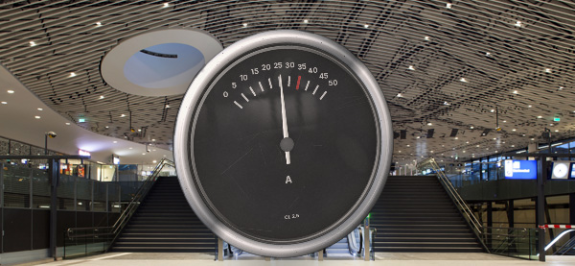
25 A
